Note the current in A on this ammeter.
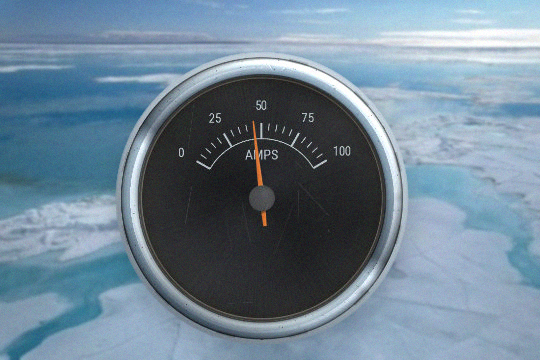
45 A
